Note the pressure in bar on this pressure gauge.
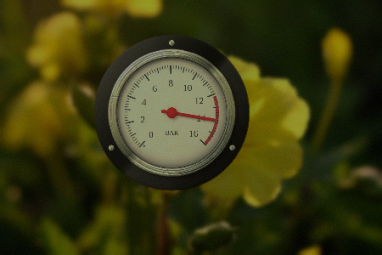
14 bar
